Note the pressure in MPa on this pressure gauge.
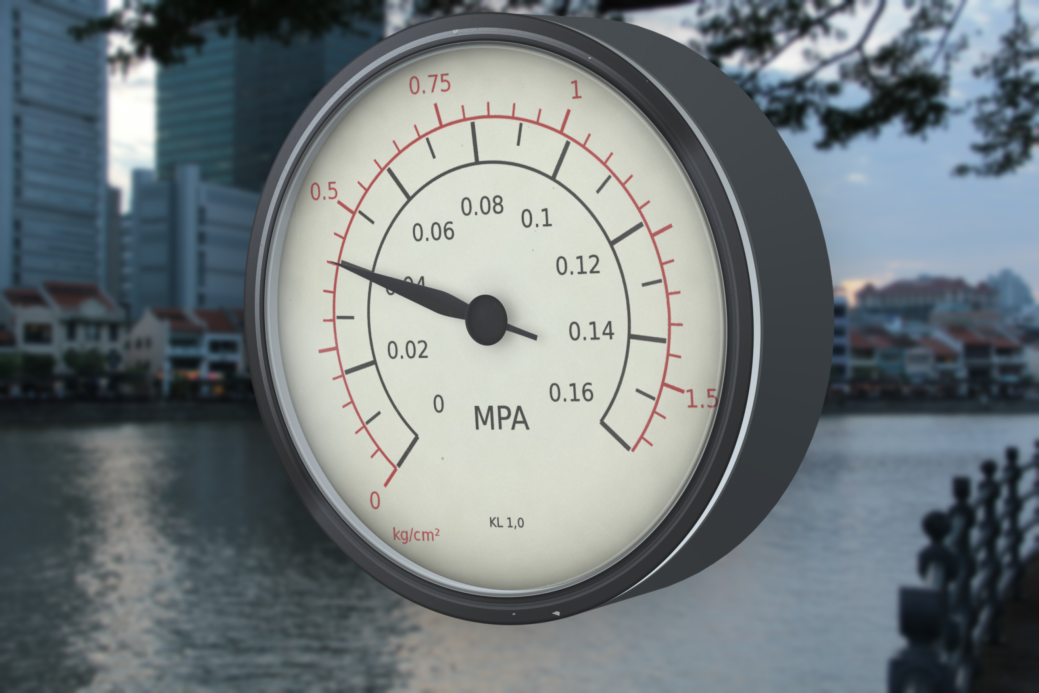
0.04 MPa
